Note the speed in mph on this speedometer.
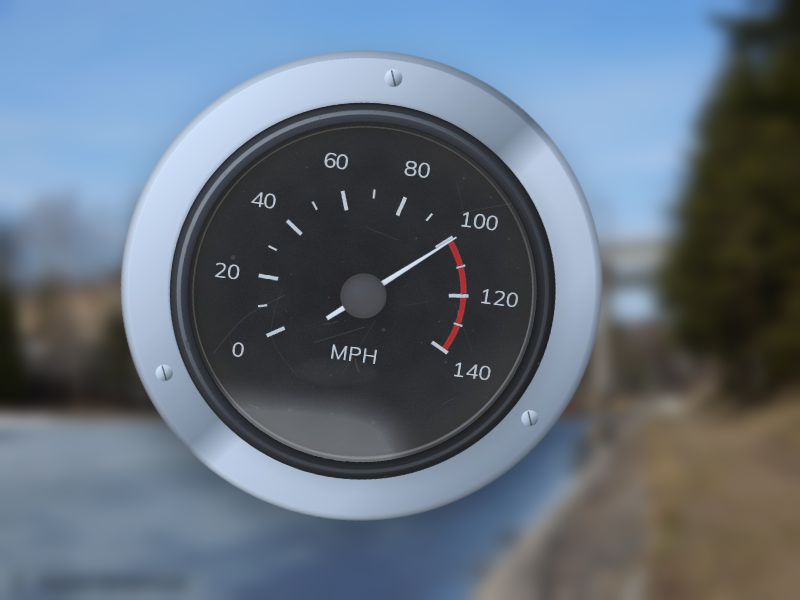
100 mph
